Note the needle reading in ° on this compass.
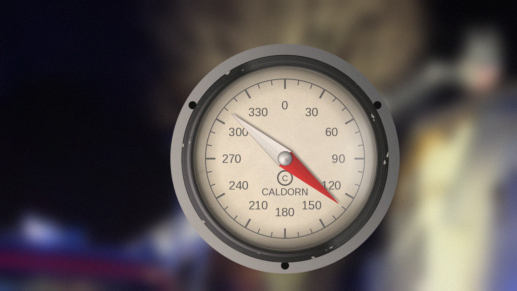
130 °
